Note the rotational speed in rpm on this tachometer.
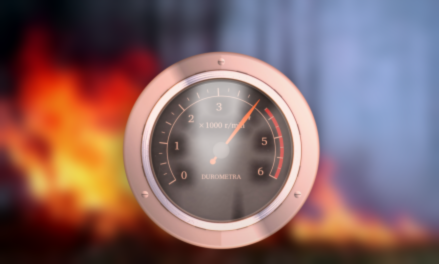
4000 rpm
